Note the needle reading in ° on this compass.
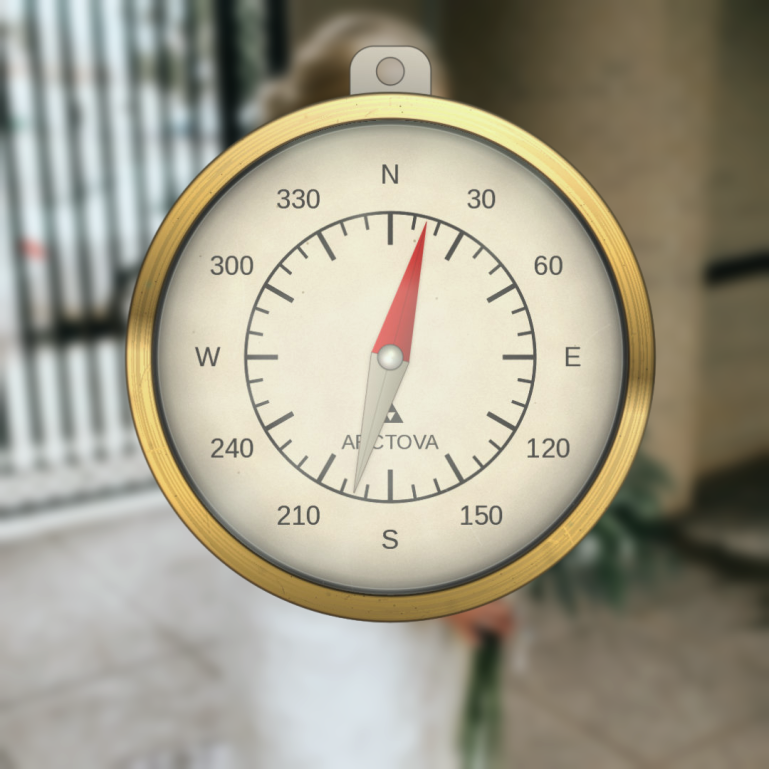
15 °
